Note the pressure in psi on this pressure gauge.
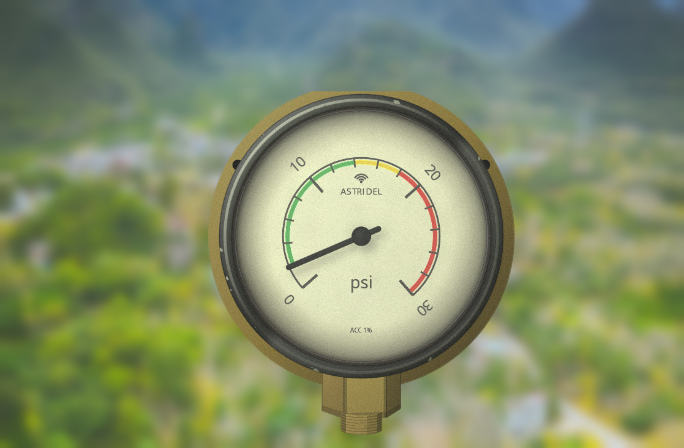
2 psi
